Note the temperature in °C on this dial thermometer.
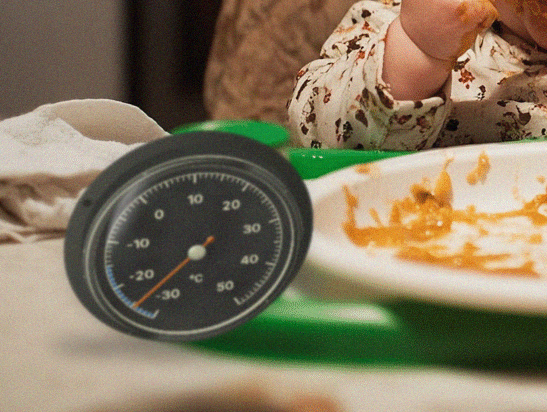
-25 °C
